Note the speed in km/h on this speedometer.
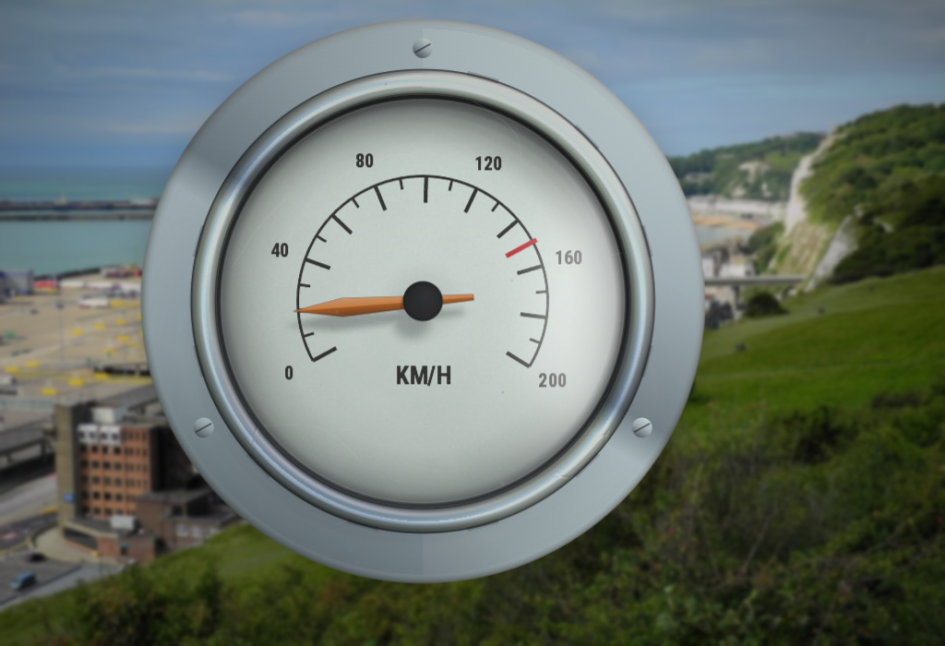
20 km/h
